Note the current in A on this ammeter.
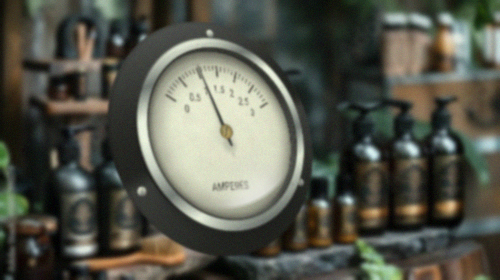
1 A
